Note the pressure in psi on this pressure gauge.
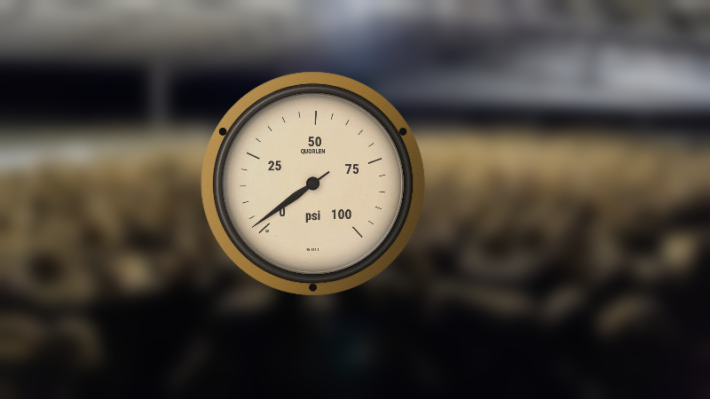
2.5 psi
